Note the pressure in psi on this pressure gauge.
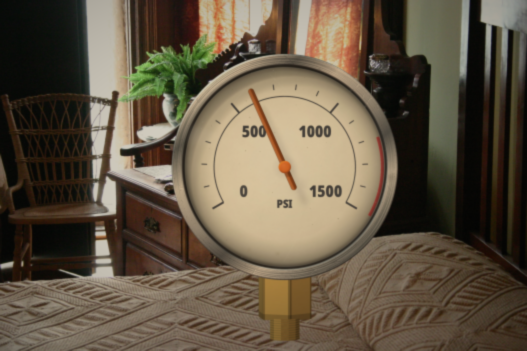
600 psi
